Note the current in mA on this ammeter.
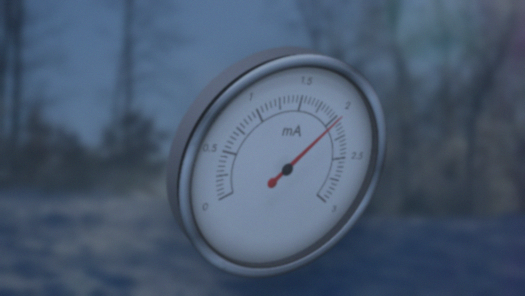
2 mA
